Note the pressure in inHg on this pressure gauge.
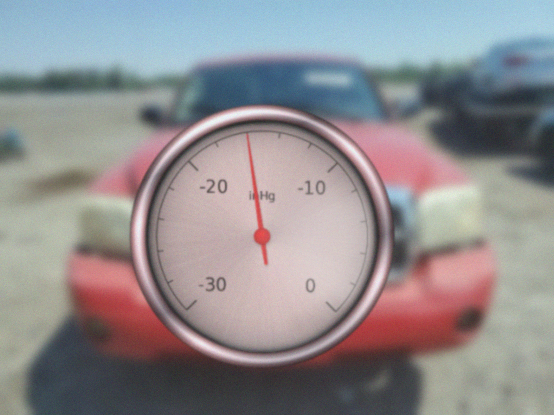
-16 inHg
